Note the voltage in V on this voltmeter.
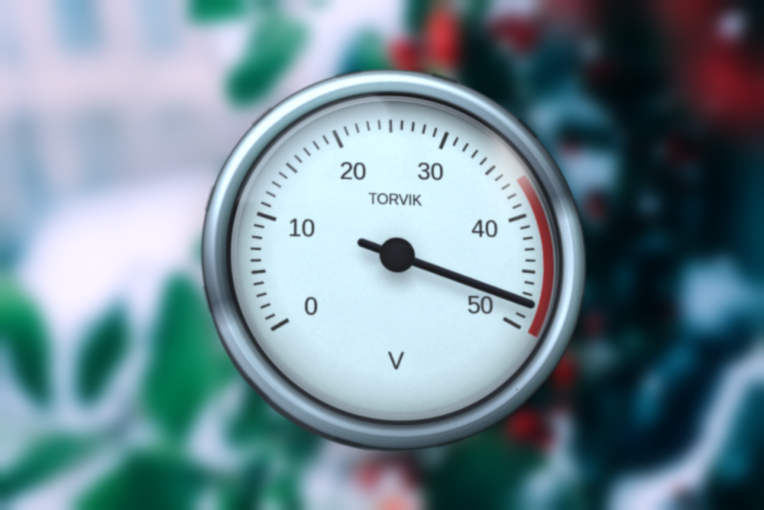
48 V
